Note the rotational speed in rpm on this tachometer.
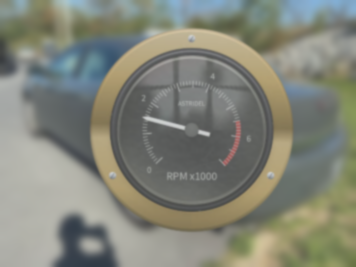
1500 rpm
